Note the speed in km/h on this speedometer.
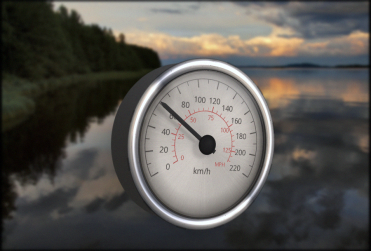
60 km/h
